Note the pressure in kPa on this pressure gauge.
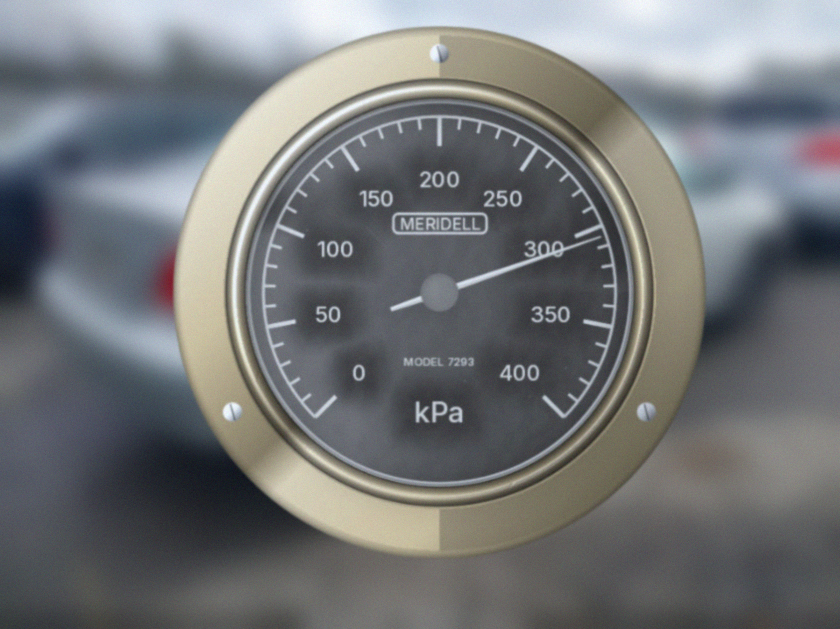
305 kPa
